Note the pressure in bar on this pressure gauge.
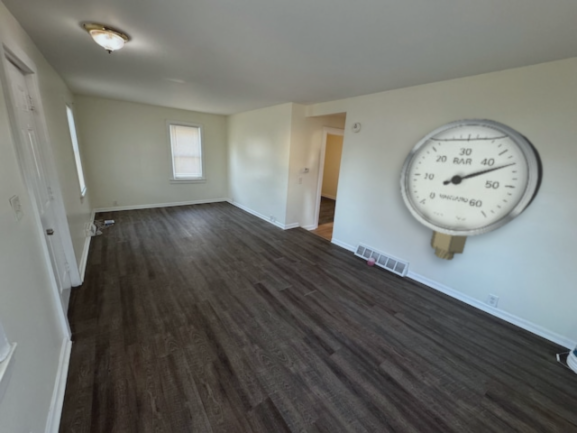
44 bar
